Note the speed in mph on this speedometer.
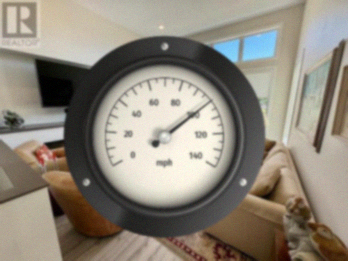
100 mph
